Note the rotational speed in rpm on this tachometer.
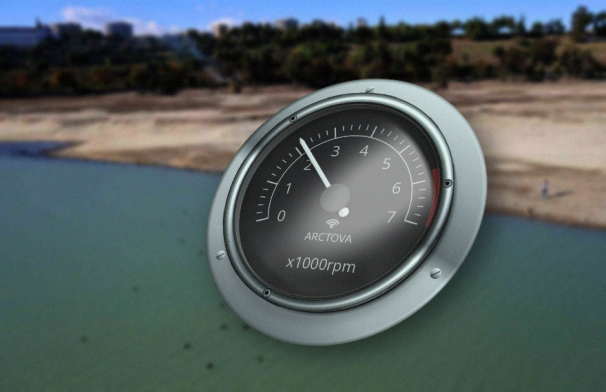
2200 rpm
